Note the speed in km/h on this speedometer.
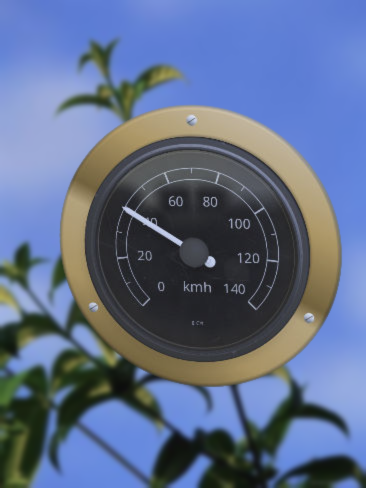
40 km/h
